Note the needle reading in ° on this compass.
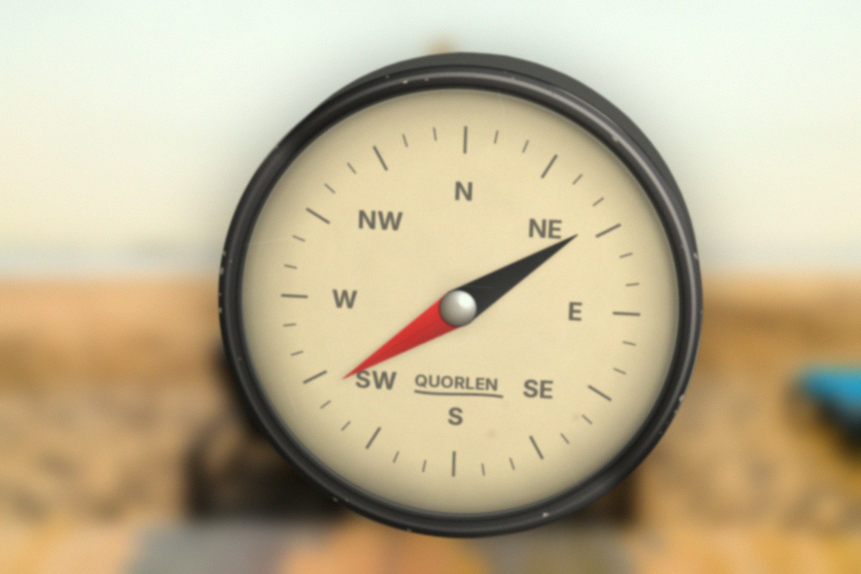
235 °
